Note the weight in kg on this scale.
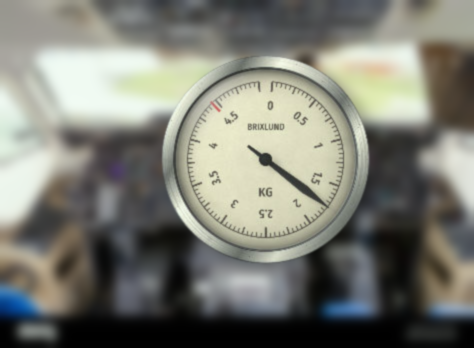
1.75 kg
